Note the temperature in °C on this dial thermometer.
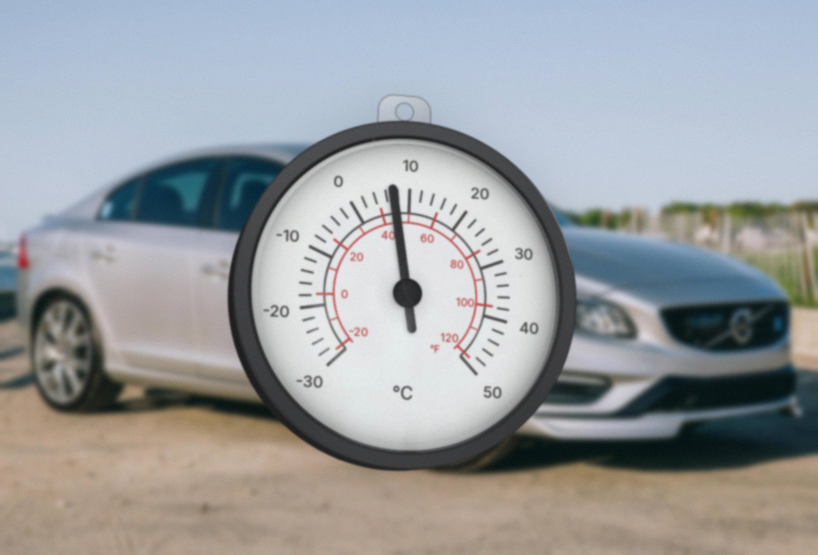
7 °C
